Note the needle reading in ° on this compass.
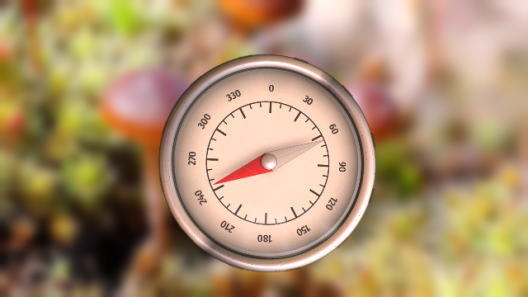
245 °
